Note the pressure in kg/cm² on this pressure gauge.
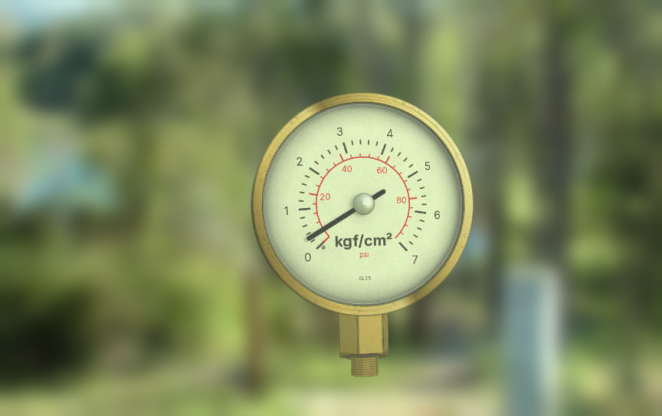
0.3 kg/cm²
